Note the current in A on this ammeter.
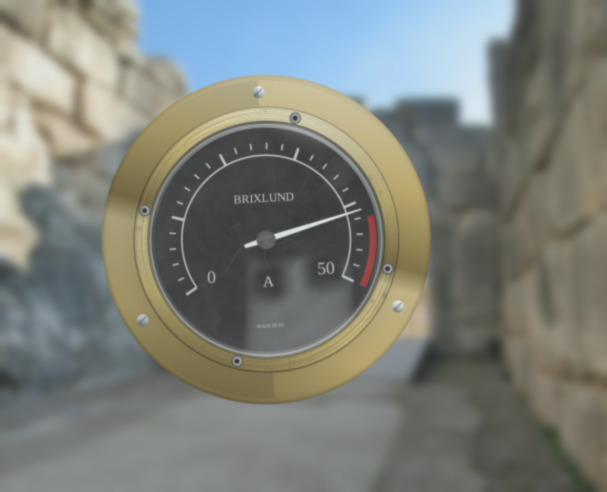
41 A
